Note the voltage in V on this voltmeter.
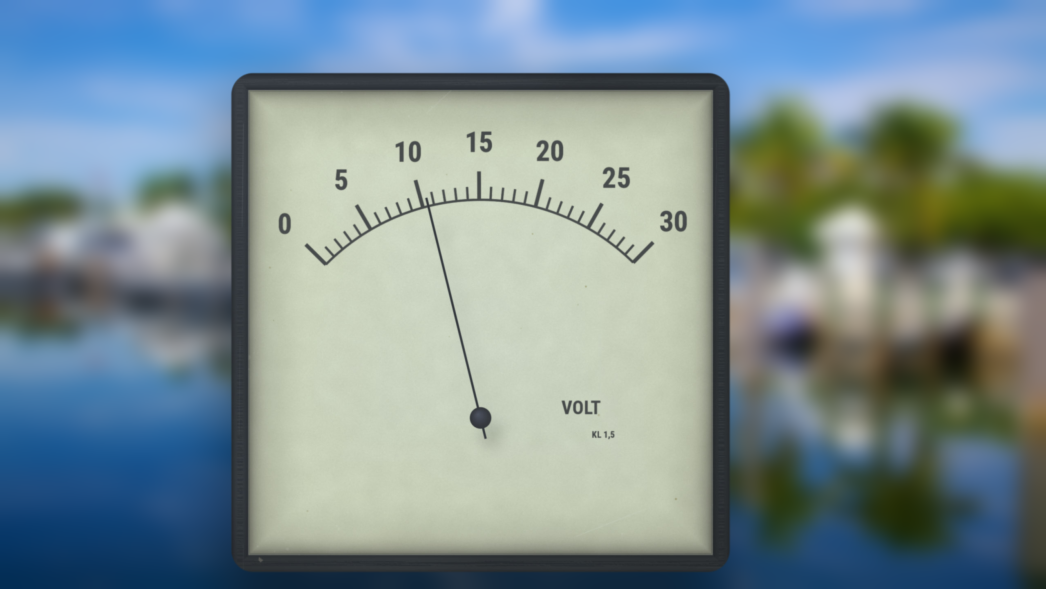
10.5 V
